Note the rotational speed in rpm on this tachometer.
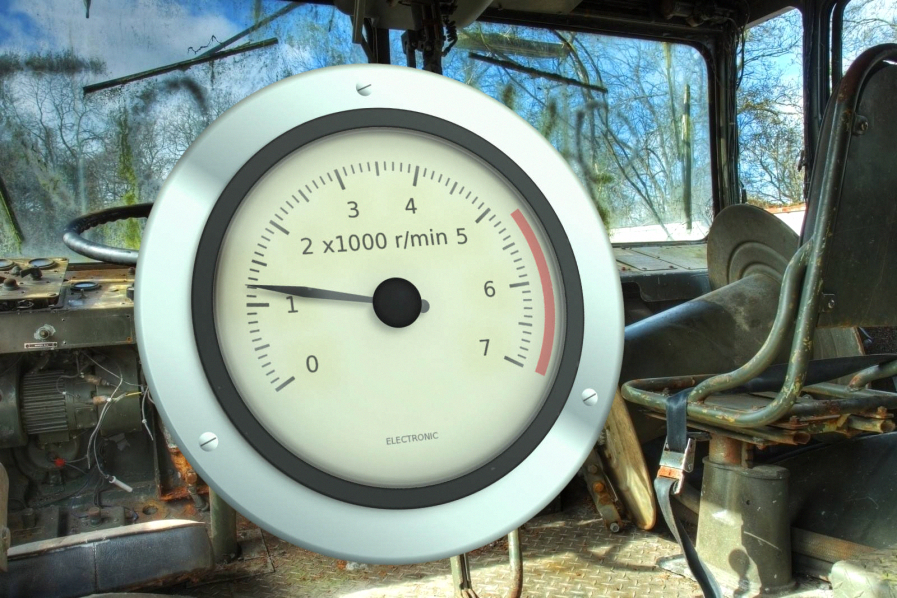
1200 rpm
